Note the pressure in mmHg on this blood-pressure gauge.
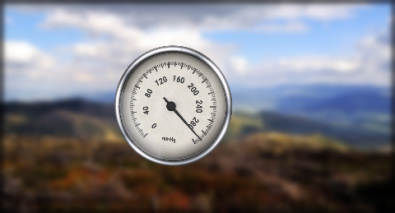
290 mmHg
